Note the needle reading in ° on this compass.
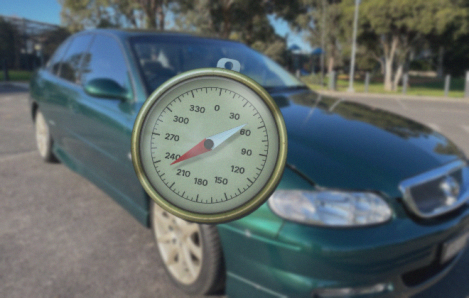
230 °
